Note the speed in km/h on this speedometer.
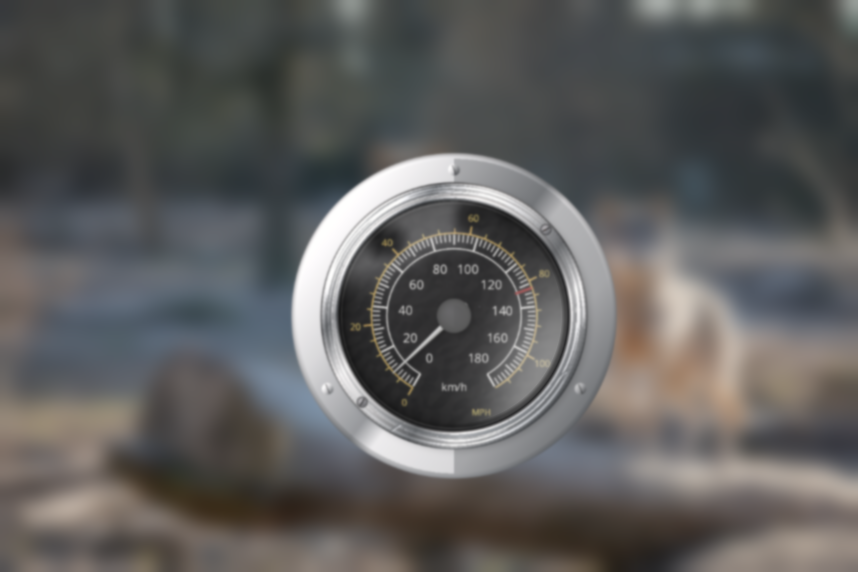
10 km/h
